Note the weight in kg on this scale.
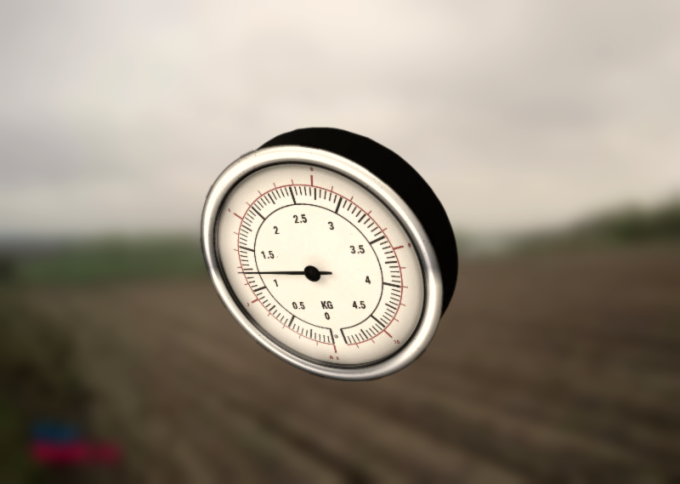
1.25 kg
